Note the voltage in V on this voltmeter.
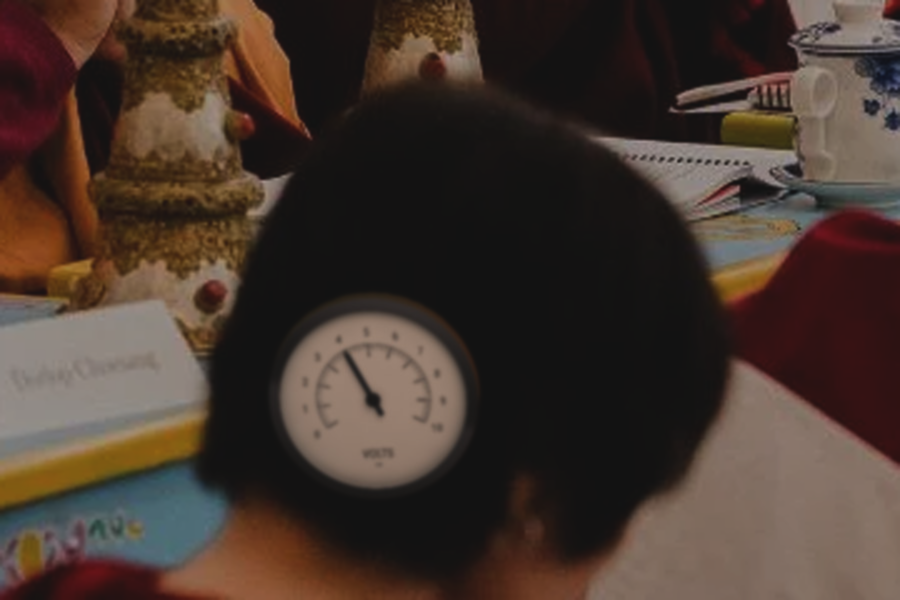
4 V
